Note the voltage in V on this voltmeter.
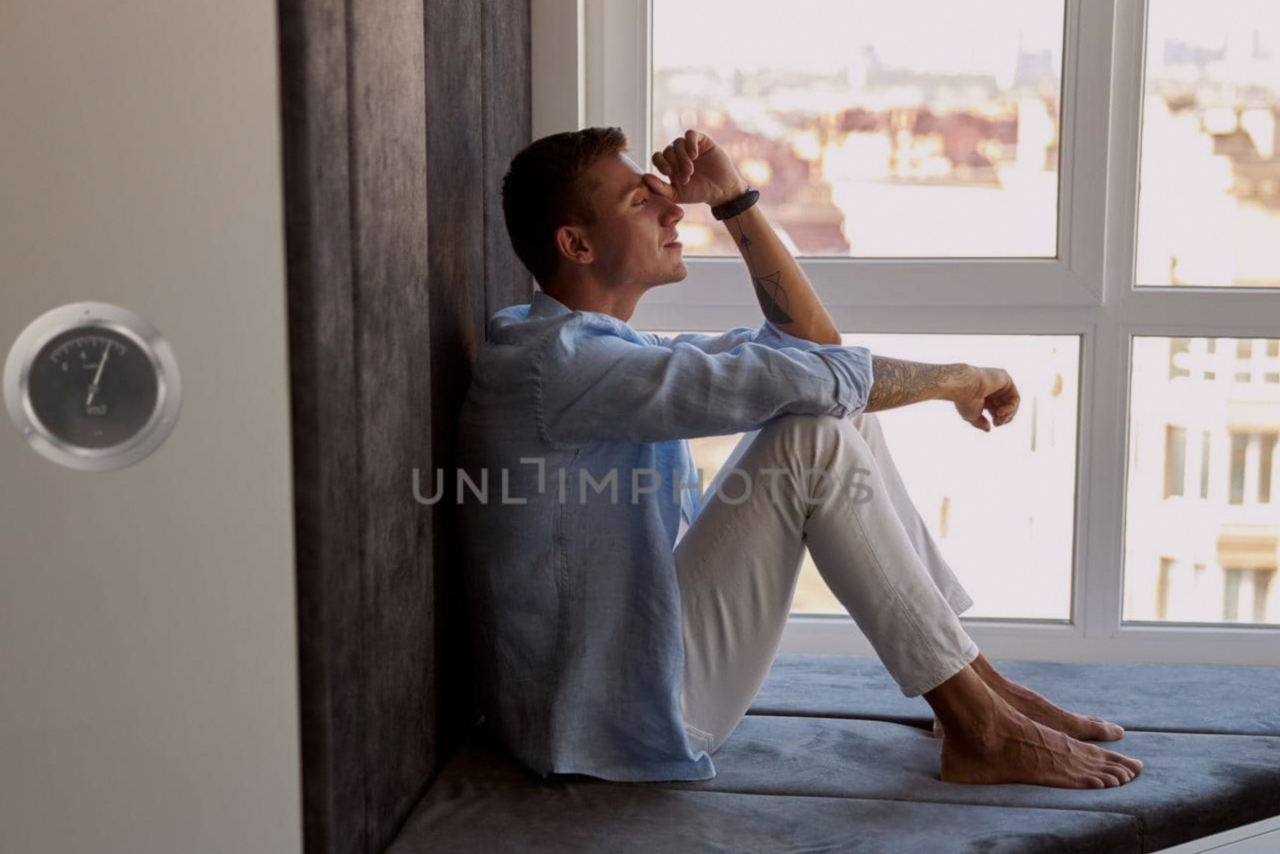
8 V
